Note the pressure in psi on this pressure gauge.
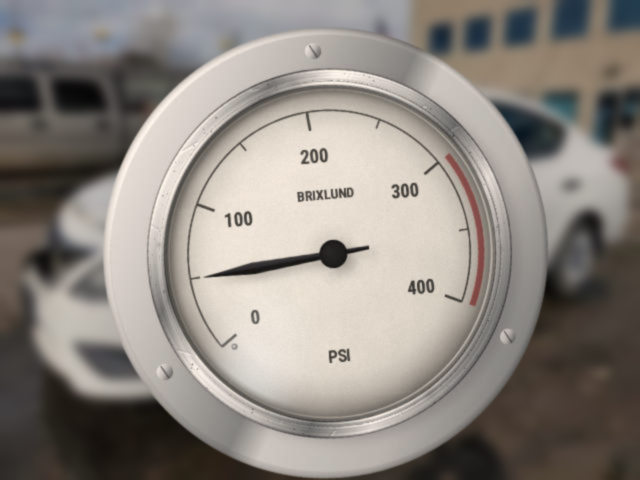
50 psi
